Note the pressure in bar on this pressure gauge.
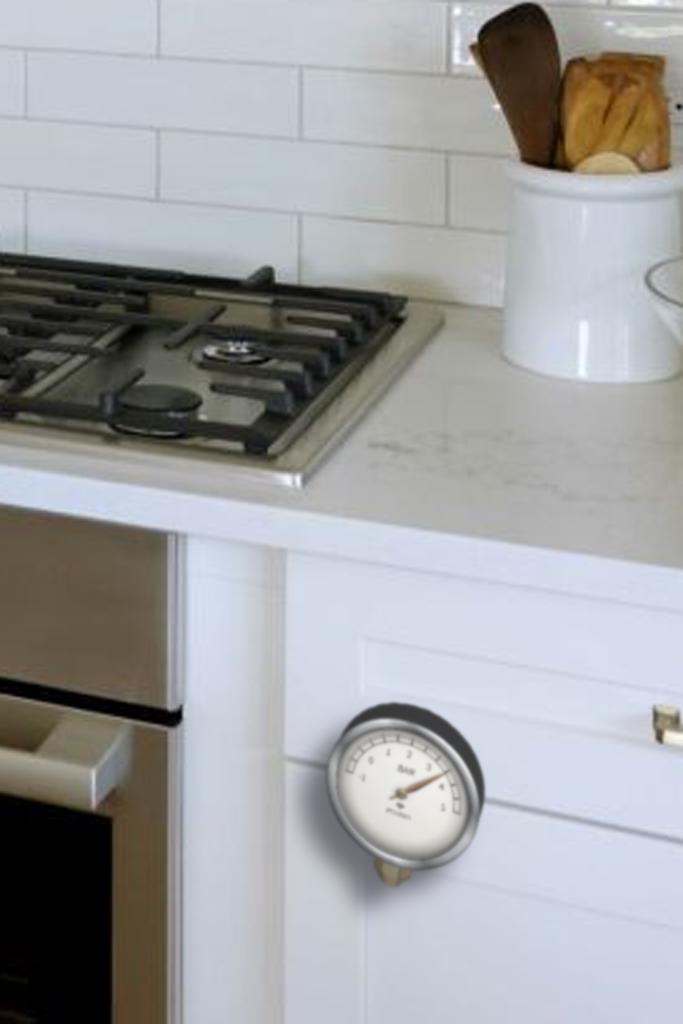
3.5 bar
